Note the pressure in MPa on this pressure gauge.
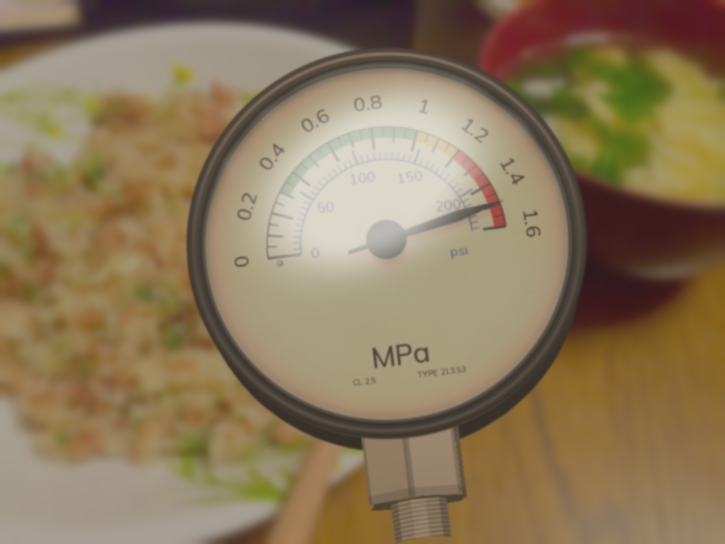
1.5 MPa
